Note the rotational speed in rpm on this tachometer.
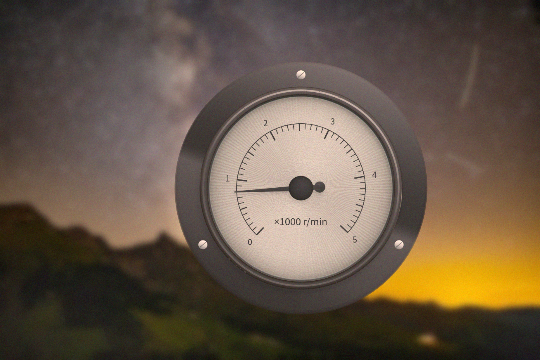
800 rpm
